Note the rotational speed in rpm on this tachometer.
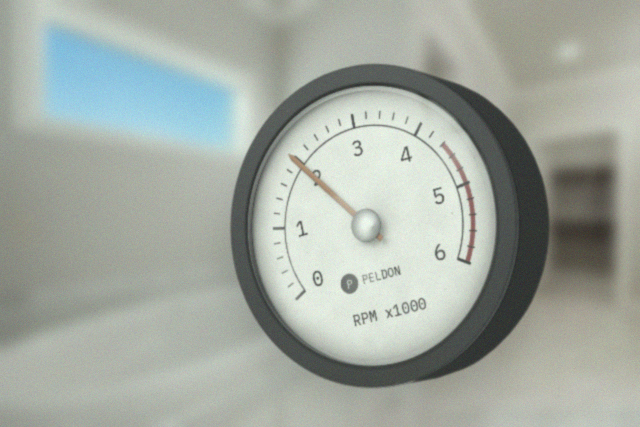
2000 rpm
